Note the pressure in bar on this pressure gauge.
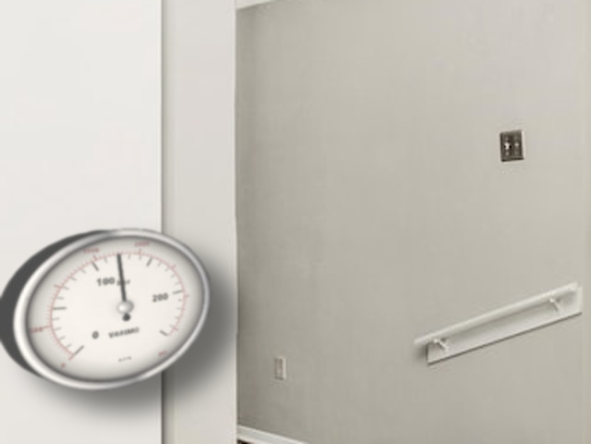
120 bar
